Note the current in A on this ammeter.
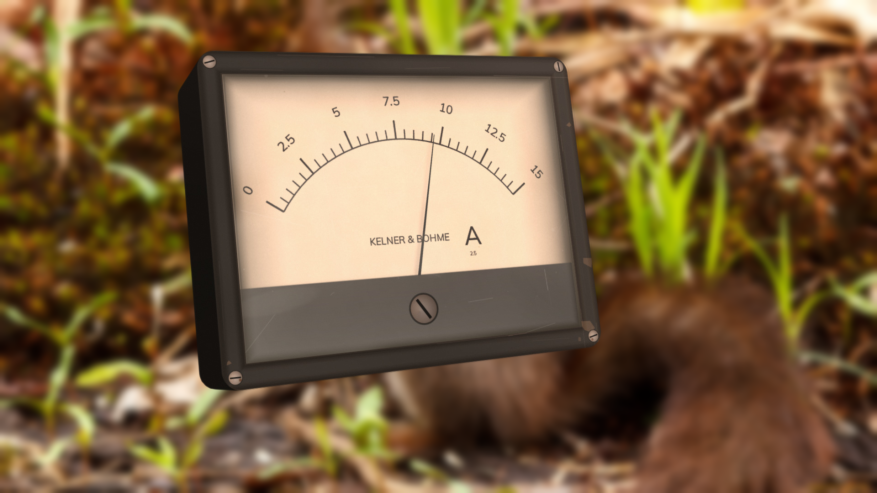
9.5 A
